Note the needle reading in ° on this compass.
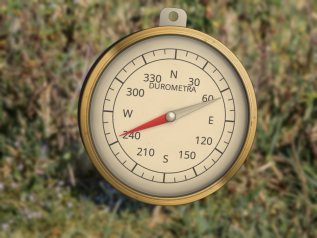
245 °
